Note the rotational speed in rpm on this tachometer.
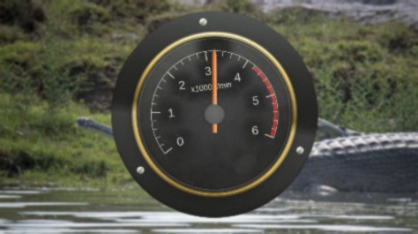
3200 rpm
